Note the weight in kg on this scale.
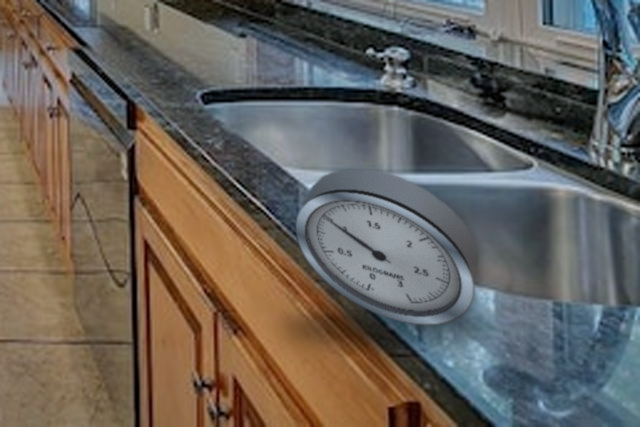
1 kg
